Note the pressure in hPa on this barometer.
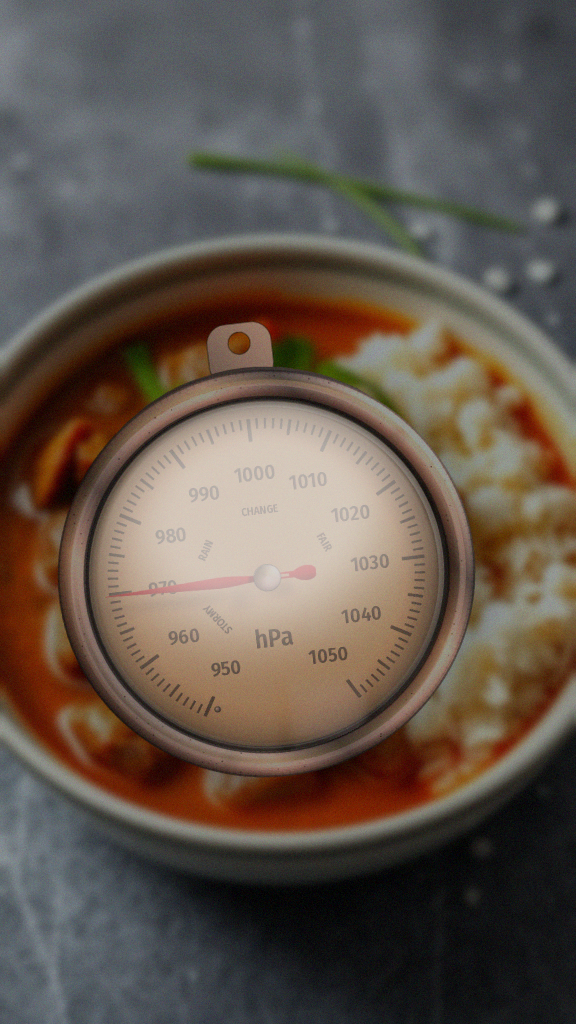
970 hPa
